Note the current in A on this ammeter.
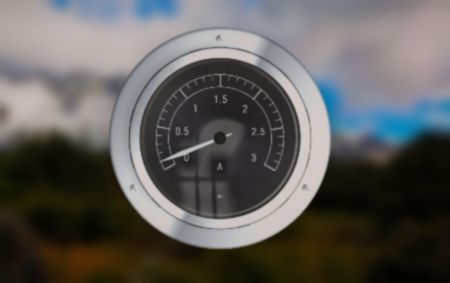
0.1 A
